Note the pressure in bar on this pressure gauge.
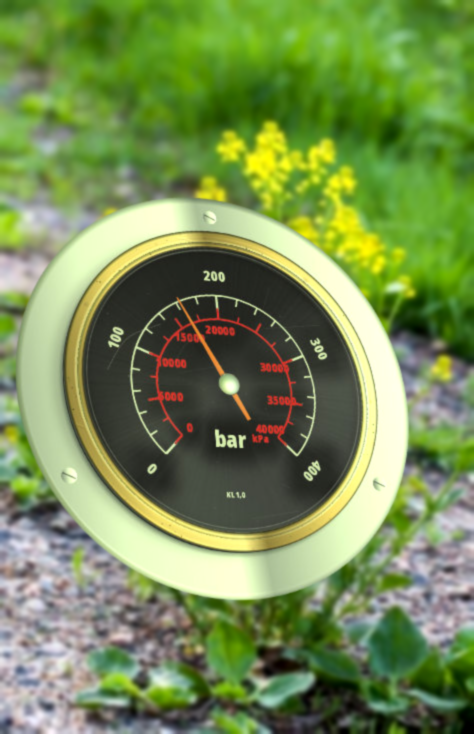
160 bar
